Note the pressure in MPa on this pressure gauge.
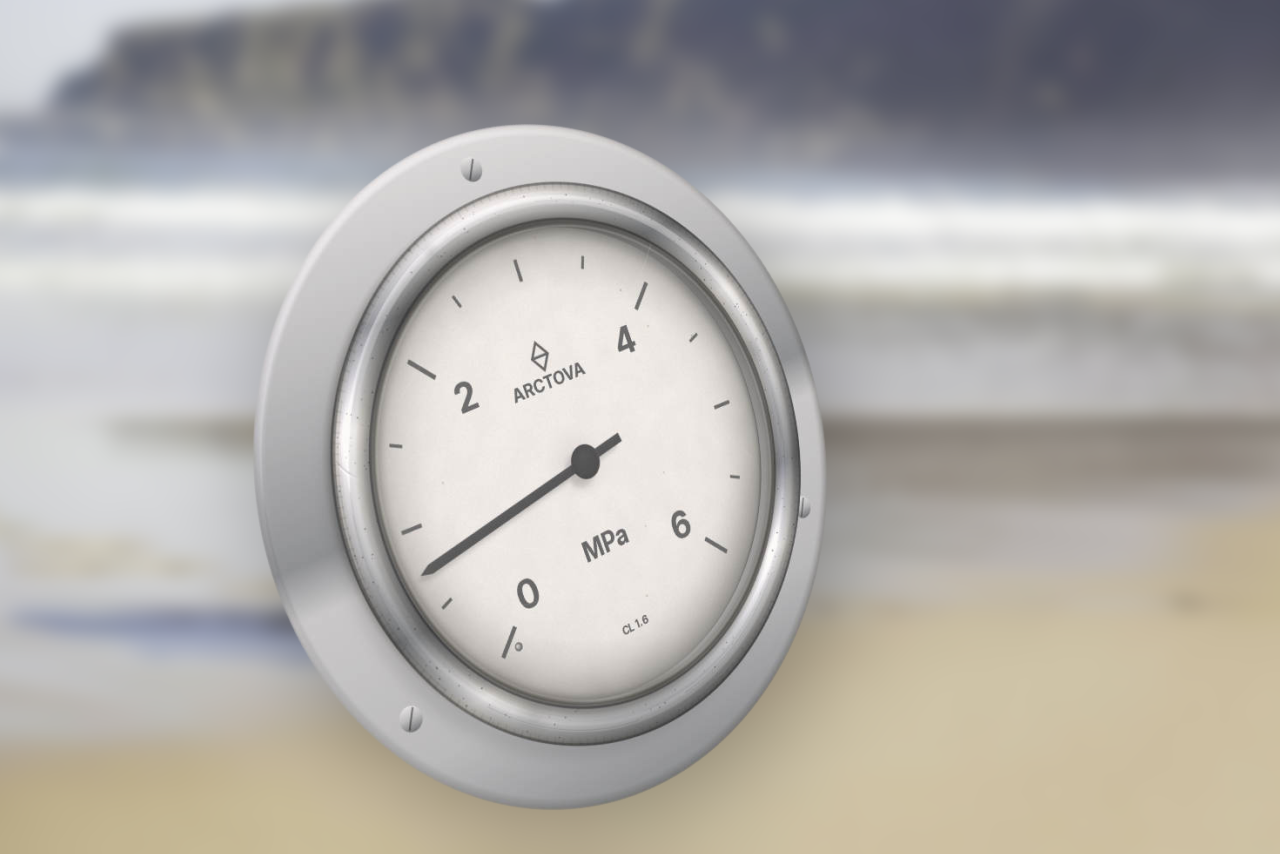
0.75 MPa
